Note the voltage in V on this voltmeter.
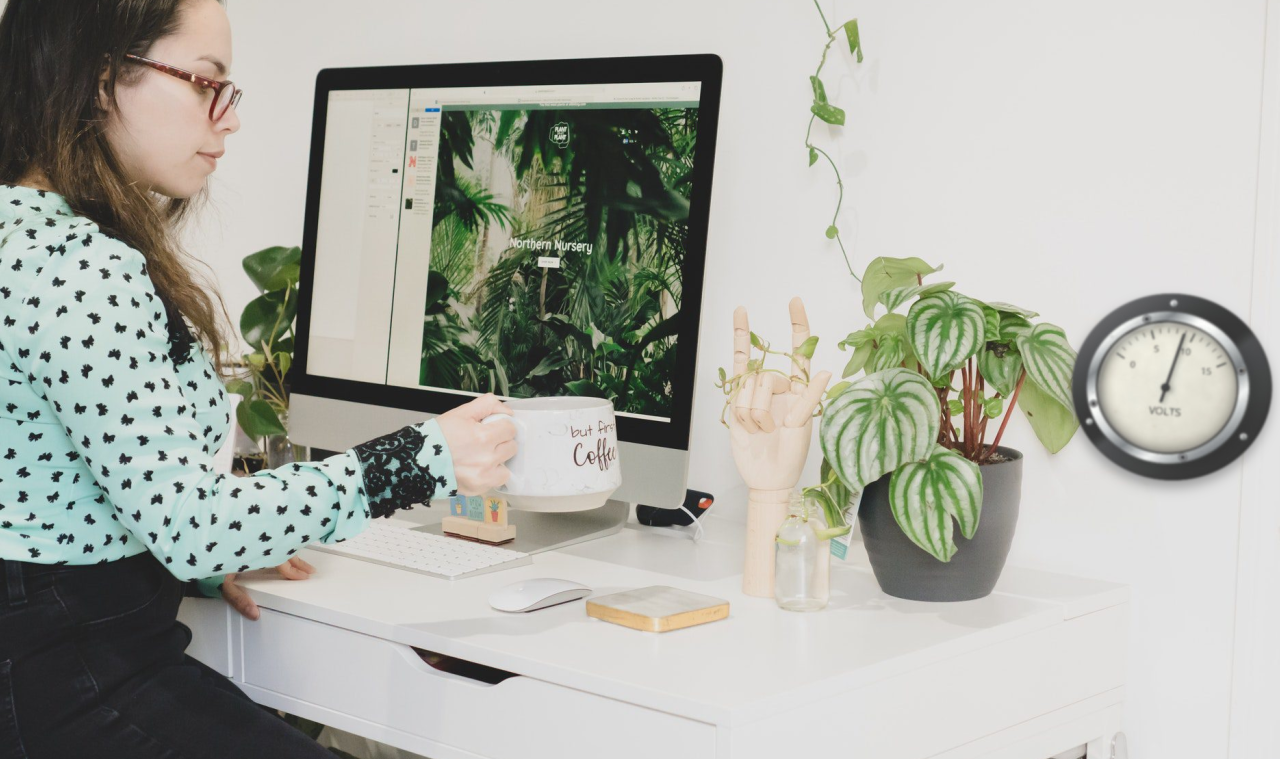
9 V
